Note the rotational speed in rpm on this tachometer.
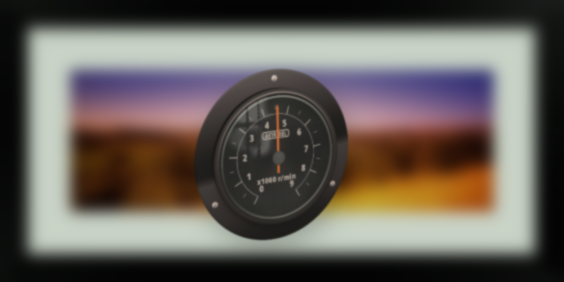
4500 rpm
